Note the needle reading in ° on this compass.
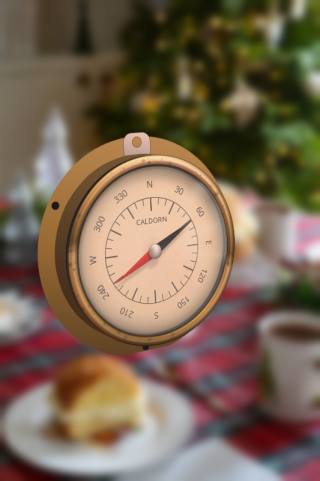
240 °
